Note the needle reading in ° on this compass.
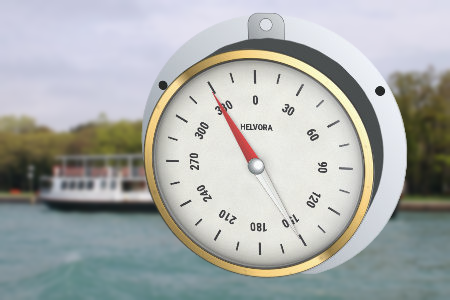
330 °
